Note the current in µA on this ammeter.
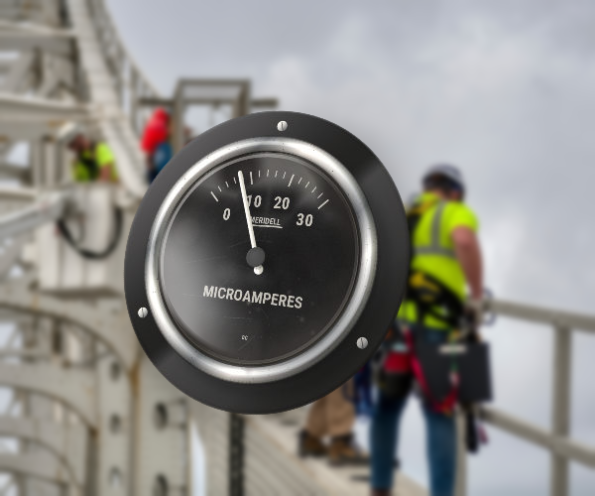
8 µA
